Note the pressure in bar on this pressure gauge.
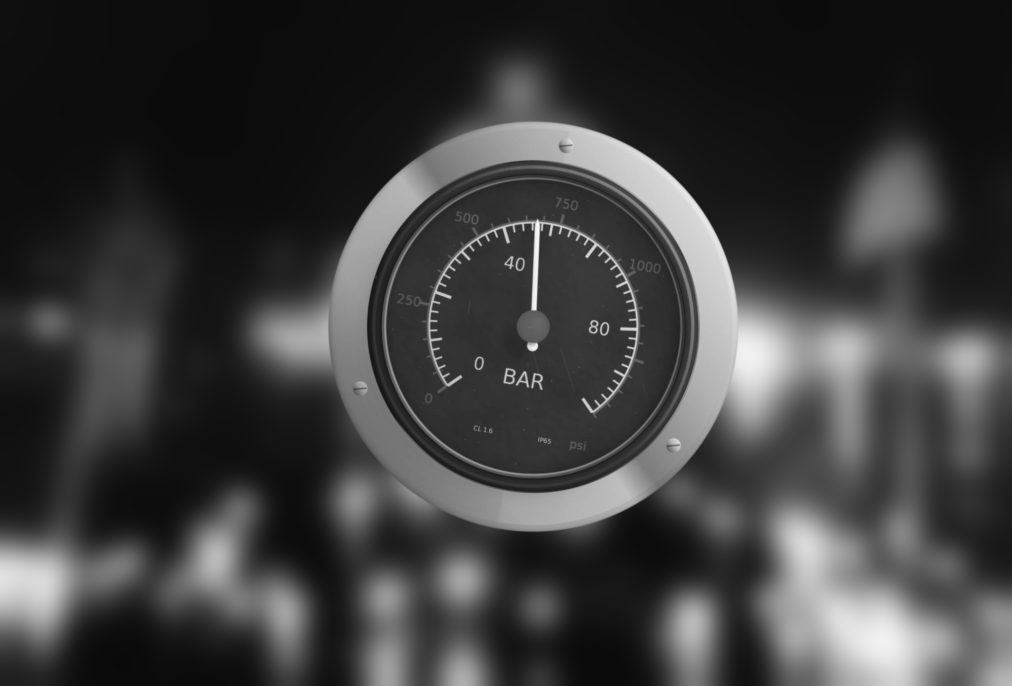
47 bar
